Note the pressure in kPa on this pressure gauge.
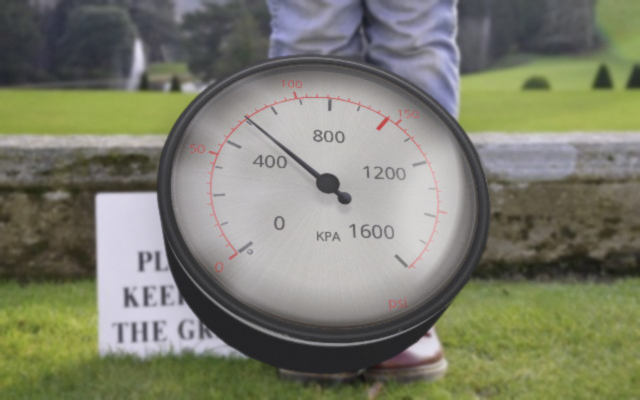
500 kPa
